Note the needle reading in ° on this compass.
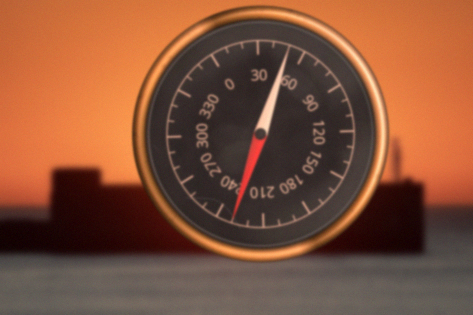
230 °
